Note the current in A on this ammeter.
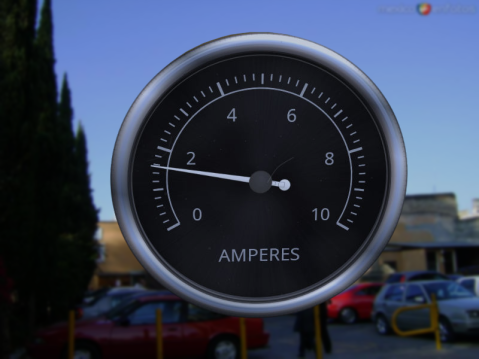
1.6 A
